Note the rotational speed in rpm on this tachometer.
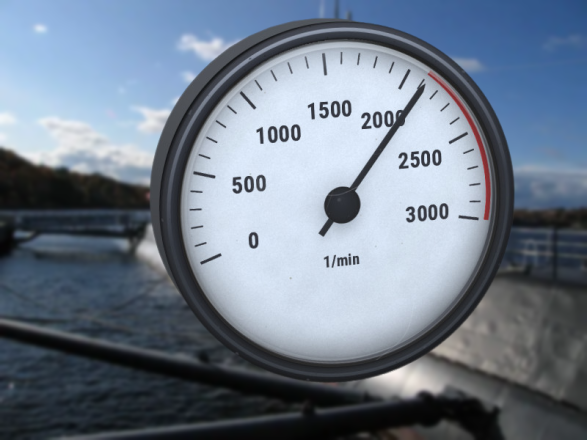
2100 rpm
